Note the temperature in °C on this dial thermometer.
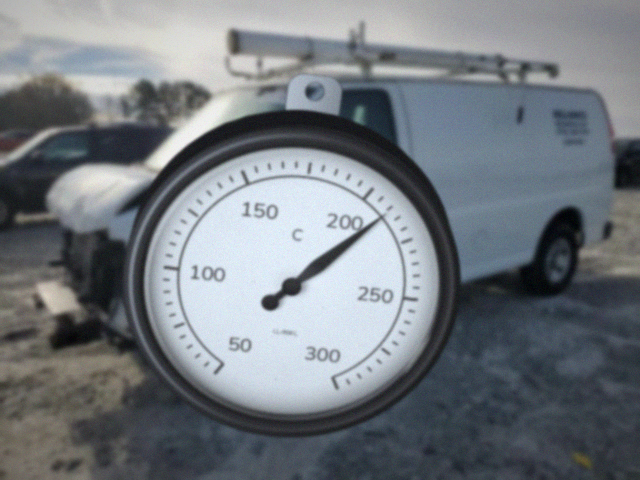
210 °C
